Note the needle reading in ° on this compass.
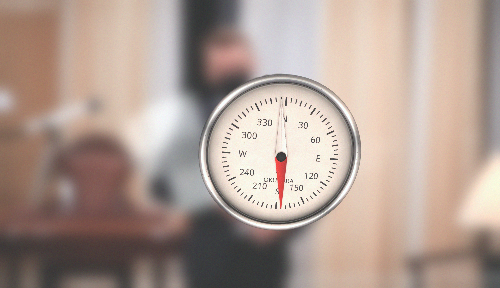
175 °
